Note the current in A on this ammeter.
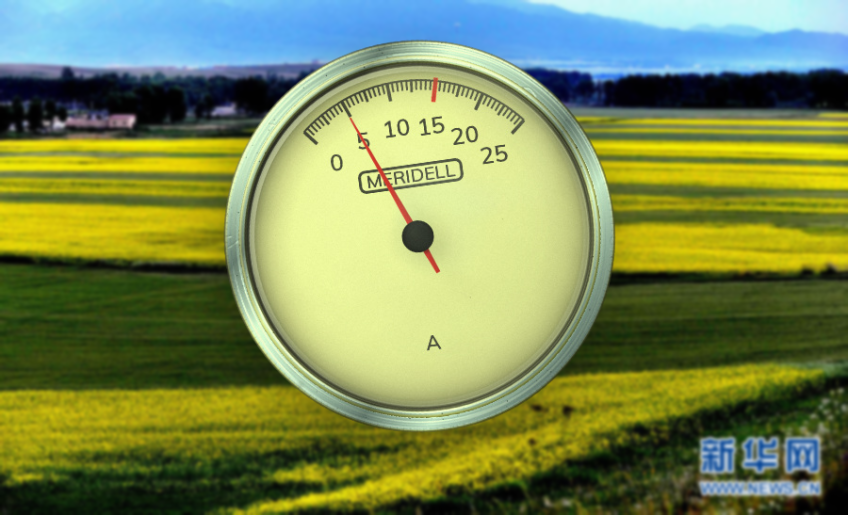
5 A
